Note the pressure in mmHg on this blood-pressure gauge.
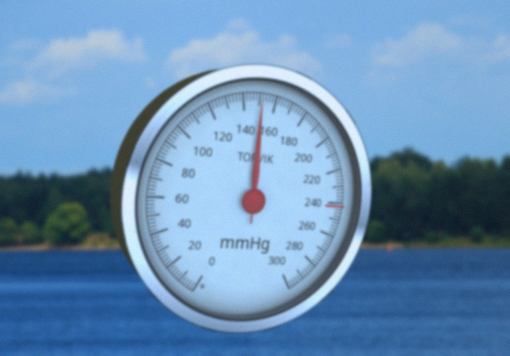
150 mmHg
